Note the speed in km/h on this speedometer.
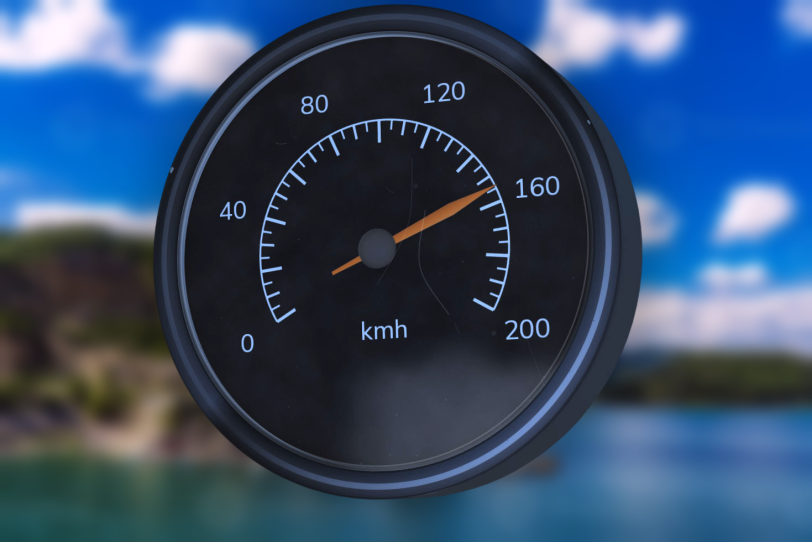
155 km/h
